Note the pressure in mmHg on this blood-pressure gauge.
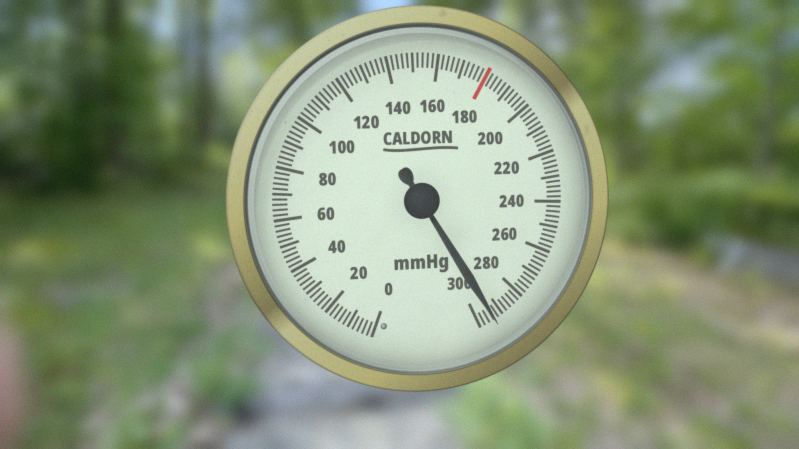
294 mmHg
